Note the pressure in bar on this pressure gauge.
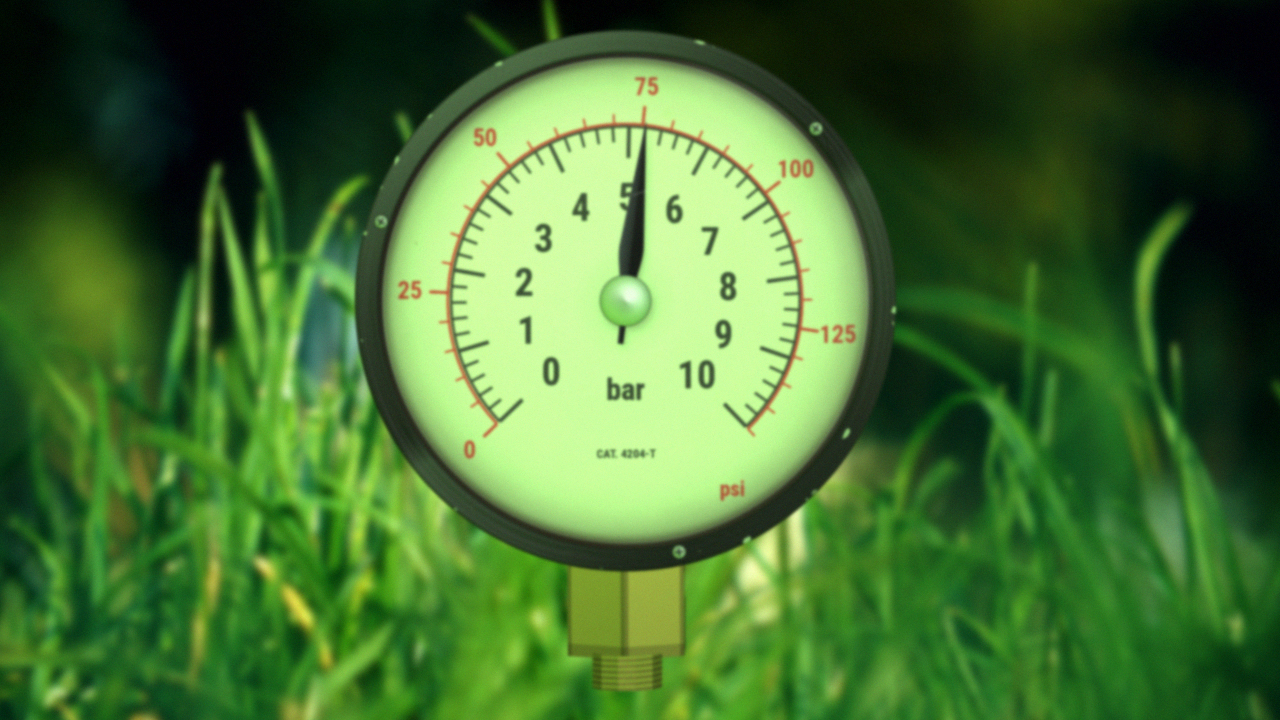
5.2 bar
